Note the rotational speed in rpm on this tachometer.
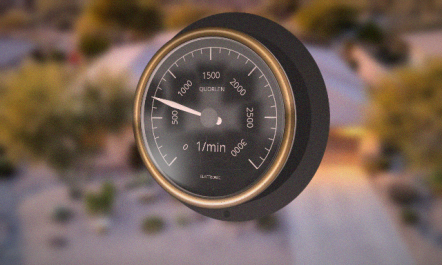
700 rpm
